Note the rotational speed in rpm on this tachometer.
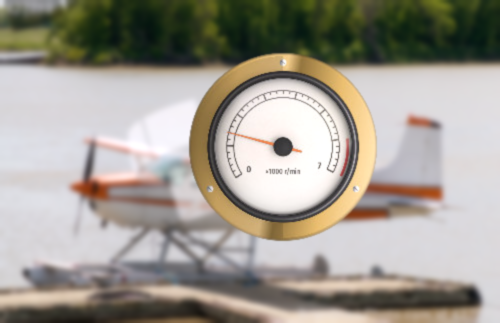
1400 rpm
